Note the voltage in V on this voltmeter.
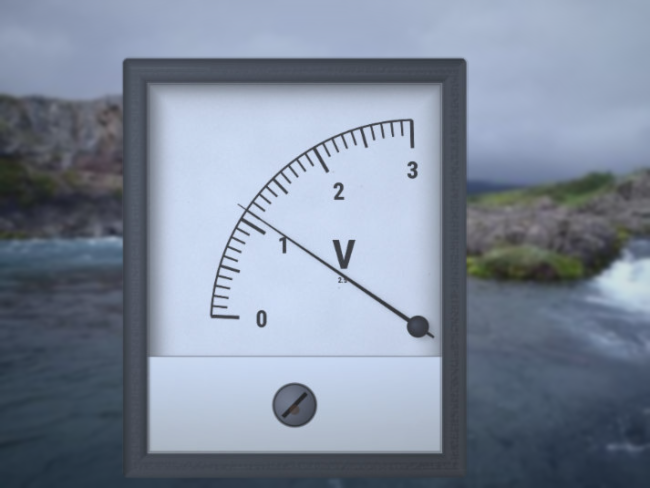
1.1 V
